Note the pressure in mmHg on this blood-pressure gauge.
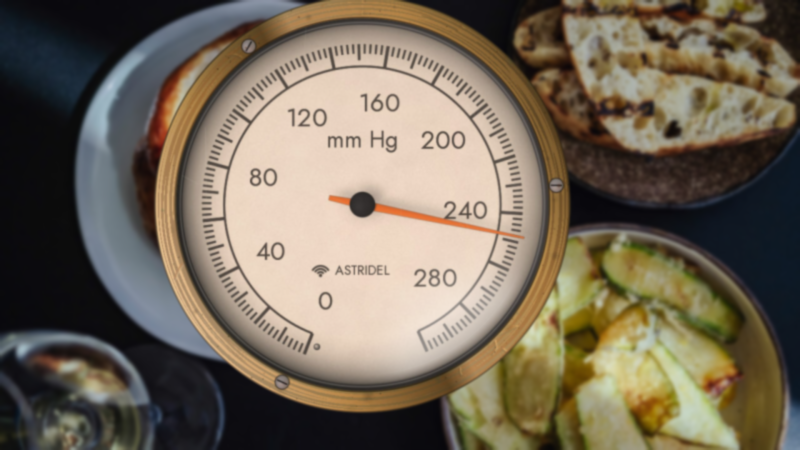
248 mmHg
